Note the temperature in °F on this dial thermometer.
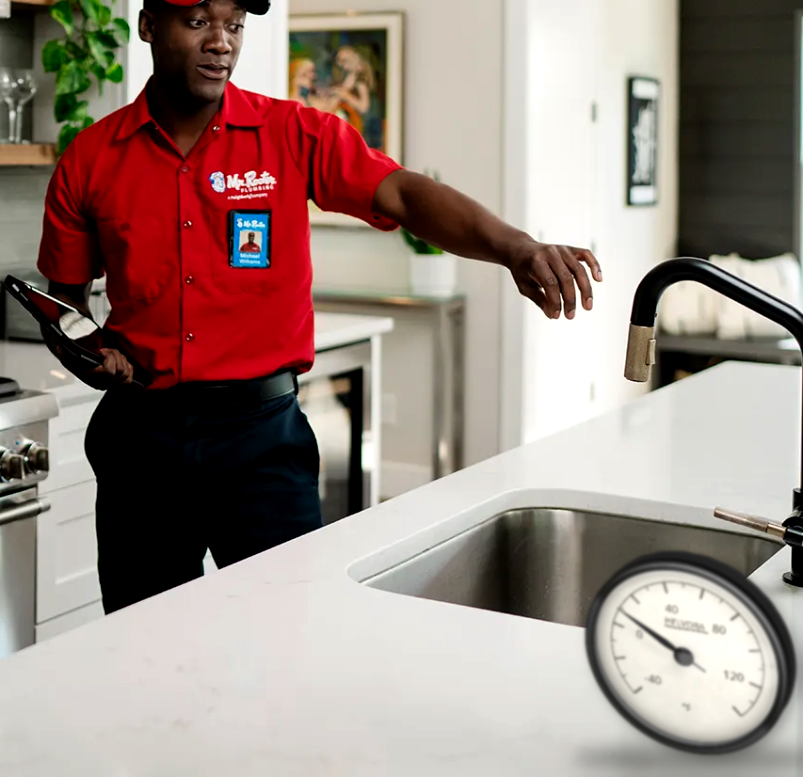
10 °F
